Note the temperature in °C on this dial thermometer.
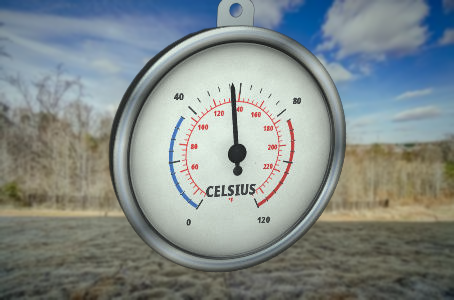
56 °C
